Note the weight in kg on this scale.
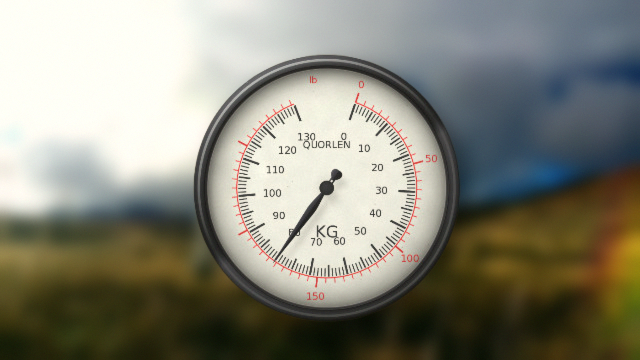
80 kg
